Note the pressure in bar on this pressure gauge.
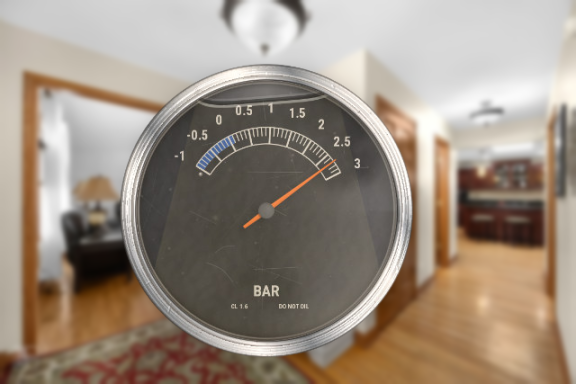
2.7 bar
